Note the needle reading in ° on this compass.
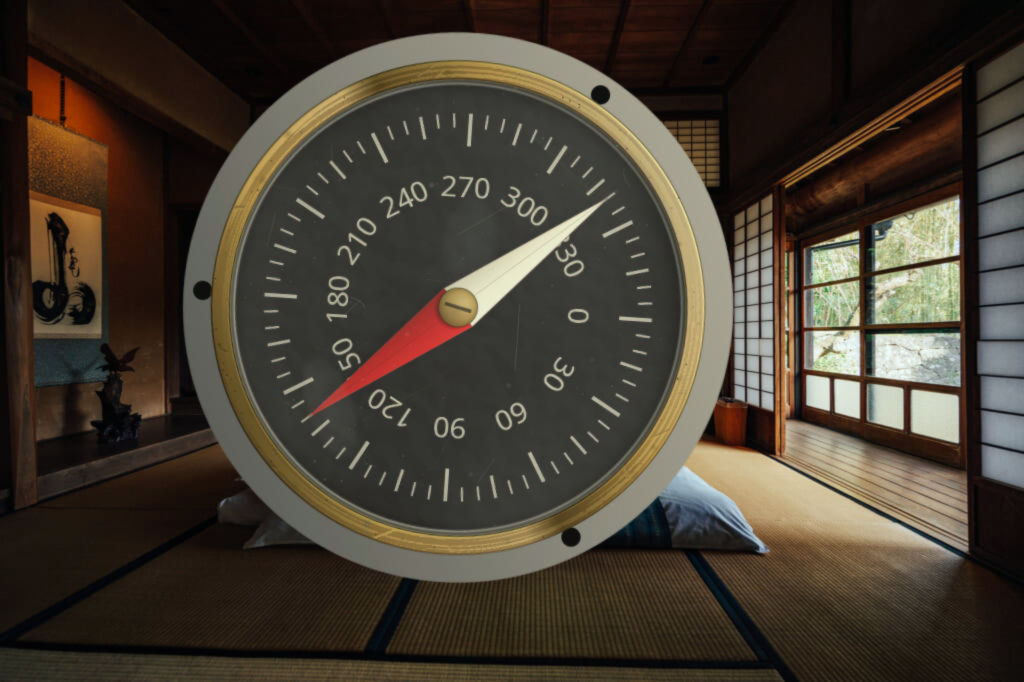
140 °
